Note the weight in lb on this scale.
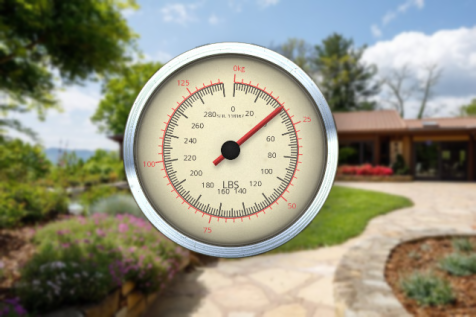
40 lb
